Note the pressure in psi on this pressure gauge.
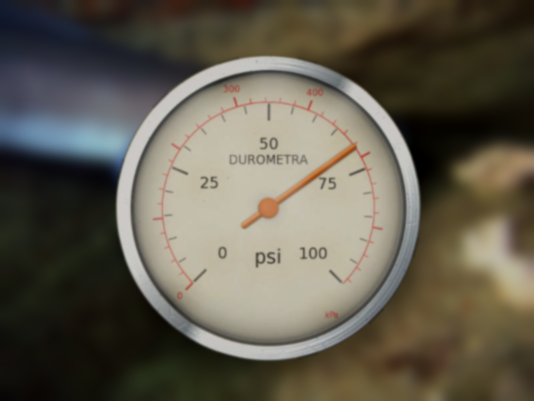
70 psi
